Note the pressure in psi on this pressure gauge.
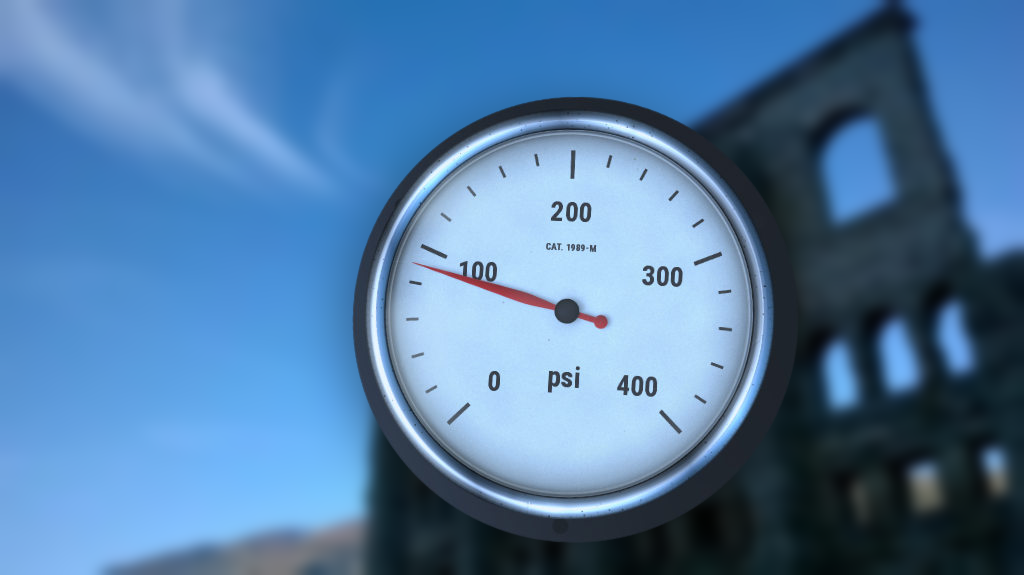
90 psi
